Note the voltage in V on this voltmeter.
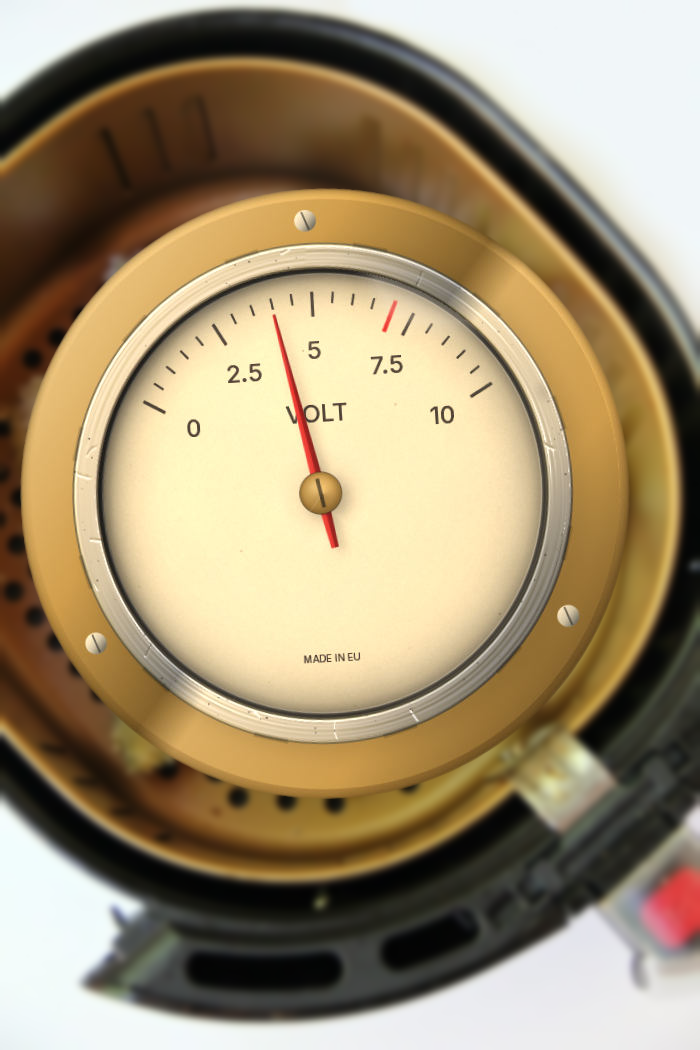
4 V
